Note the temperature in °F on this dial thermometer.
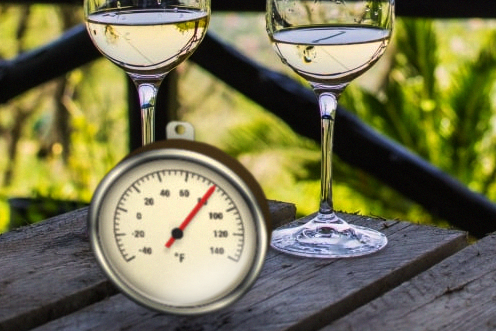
80 °F
